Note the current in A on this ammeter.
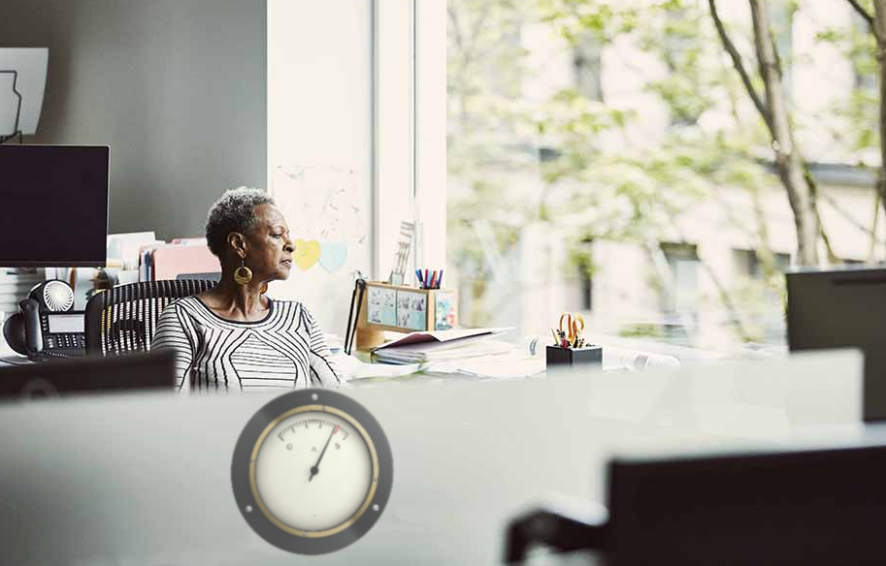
4 A
